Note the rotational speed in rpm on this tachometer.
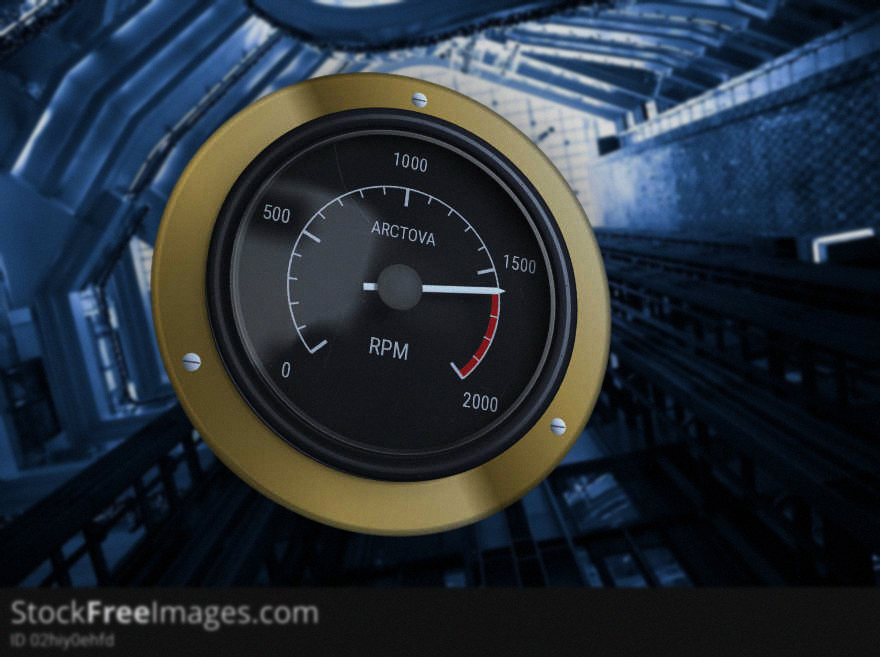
1600 rpm
